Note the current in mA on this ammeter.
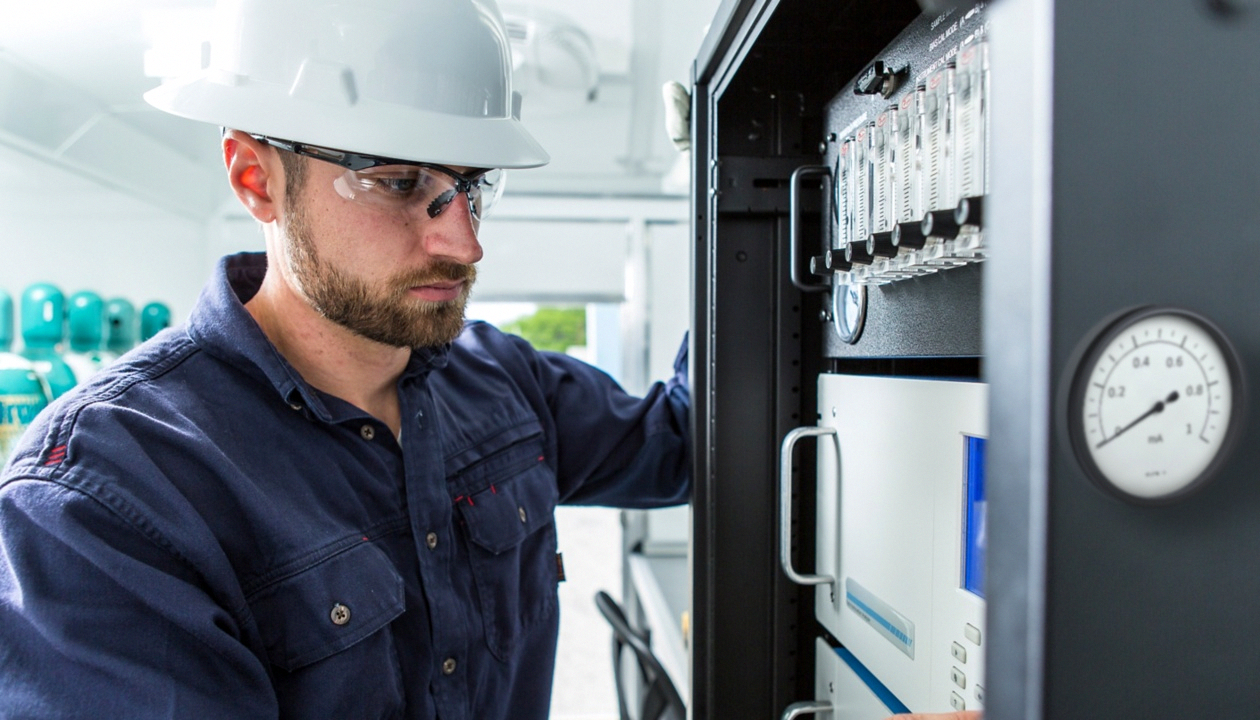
0 mA
